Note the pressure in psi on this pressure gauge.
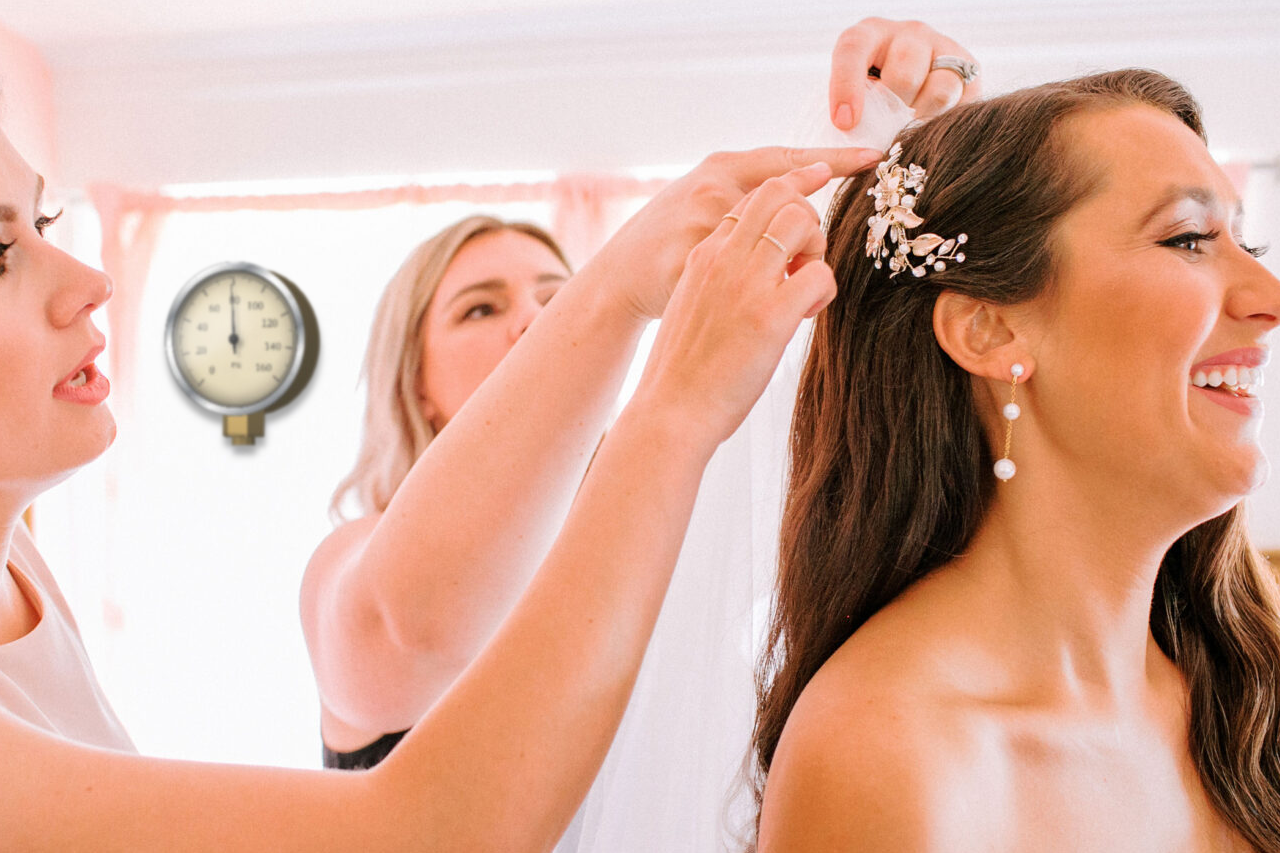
80 psi
